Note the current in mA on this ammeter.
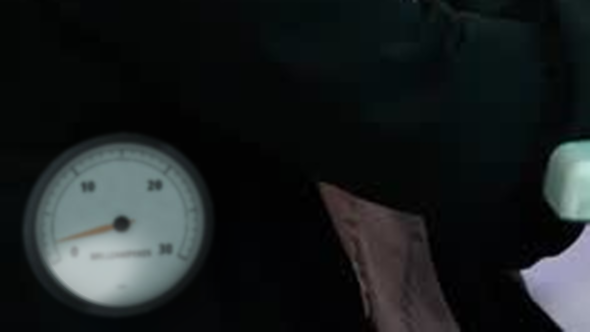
2 mA
